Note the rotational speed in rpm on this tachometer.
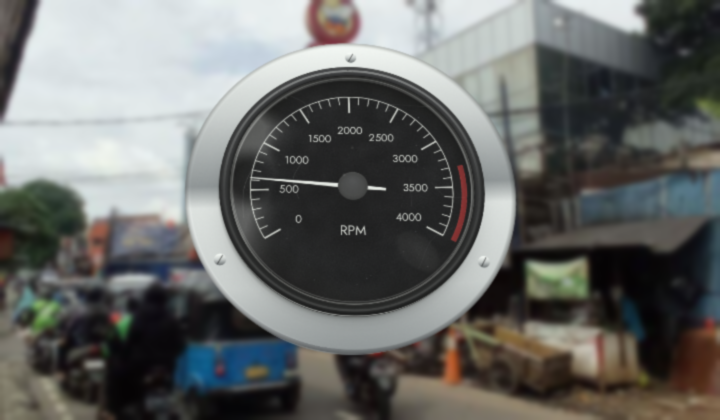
600 rpm
